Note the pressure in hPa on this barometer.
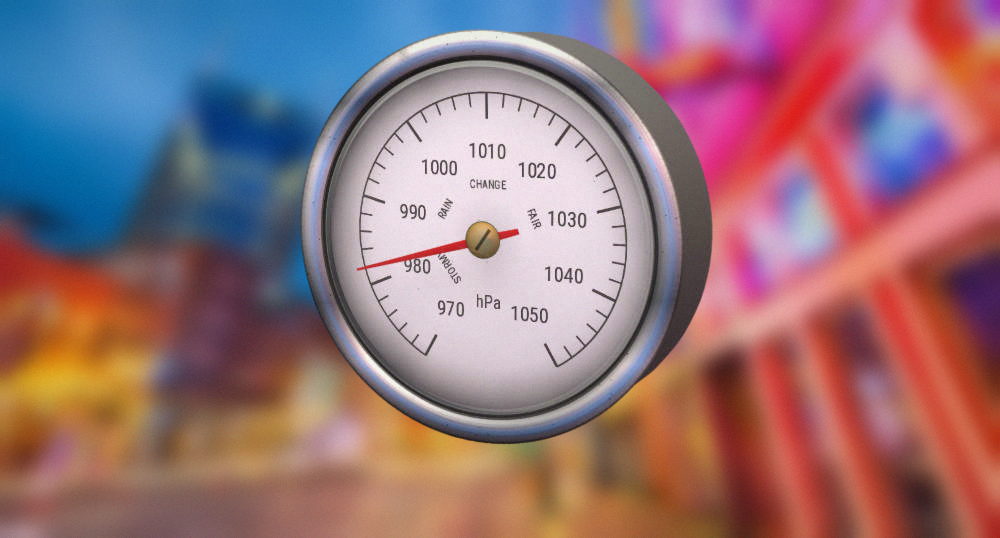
982 hPa
